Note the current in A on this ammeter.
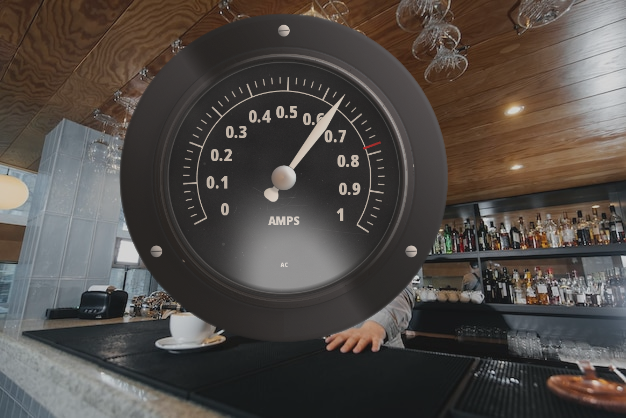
0.64 A
